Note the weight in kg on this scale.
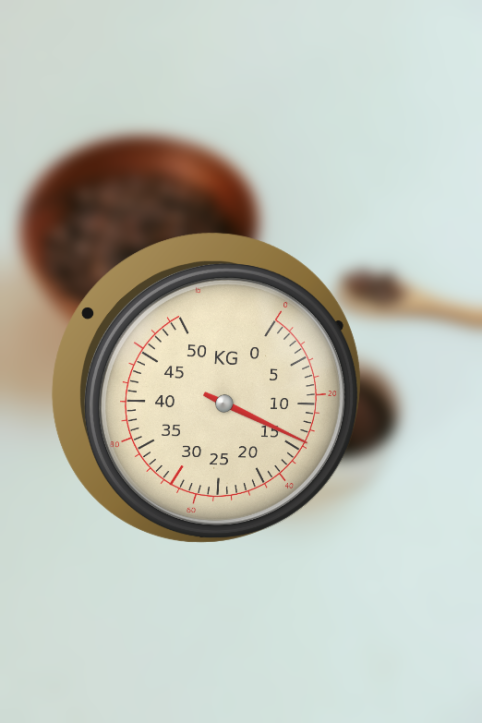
14 kg
